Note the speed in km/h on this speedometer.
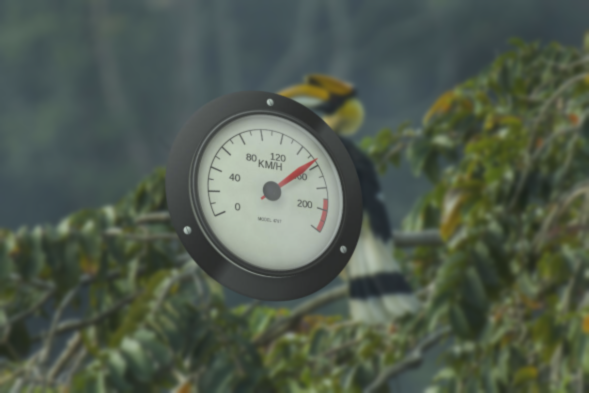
155 km/h
